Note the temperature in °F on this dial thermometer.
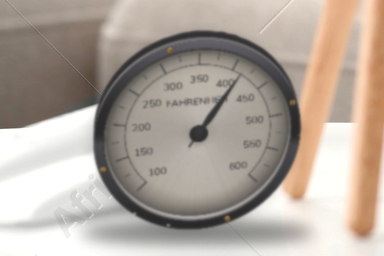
412.5 °F
